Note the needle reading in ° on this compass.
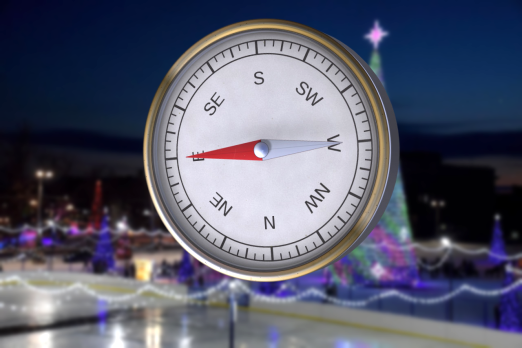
90 °
